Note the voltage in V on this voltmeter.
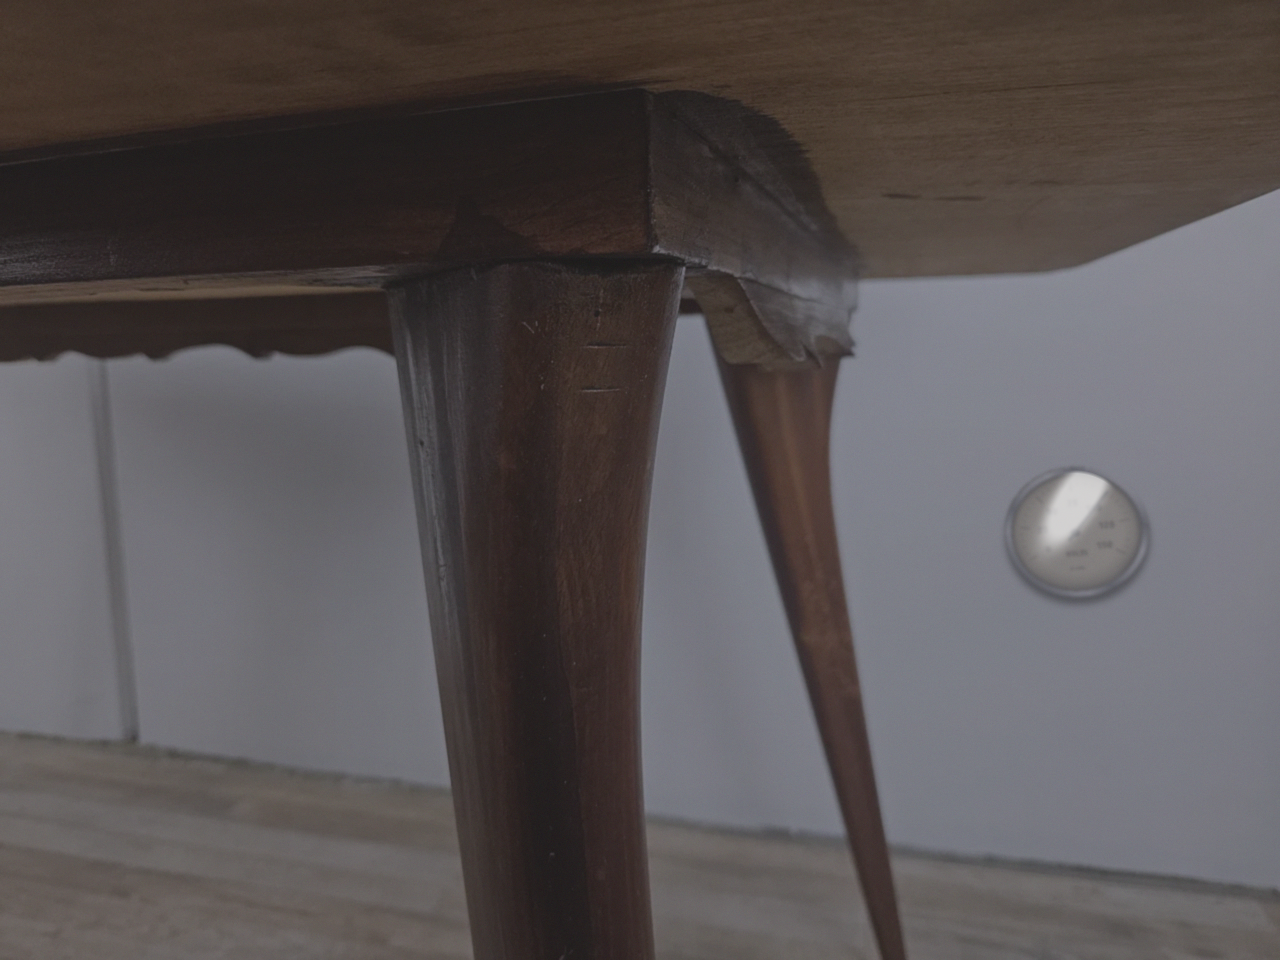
100 V
